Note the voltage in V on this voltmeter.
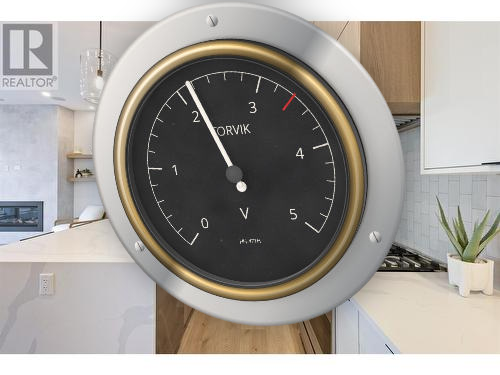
2.2 V
